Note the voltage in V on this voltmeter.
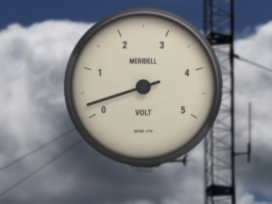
0.25 V
